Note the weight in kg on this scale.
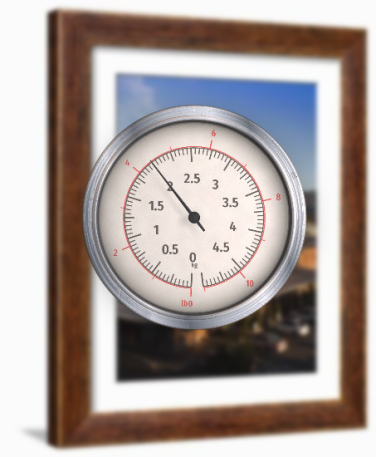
2 kg
